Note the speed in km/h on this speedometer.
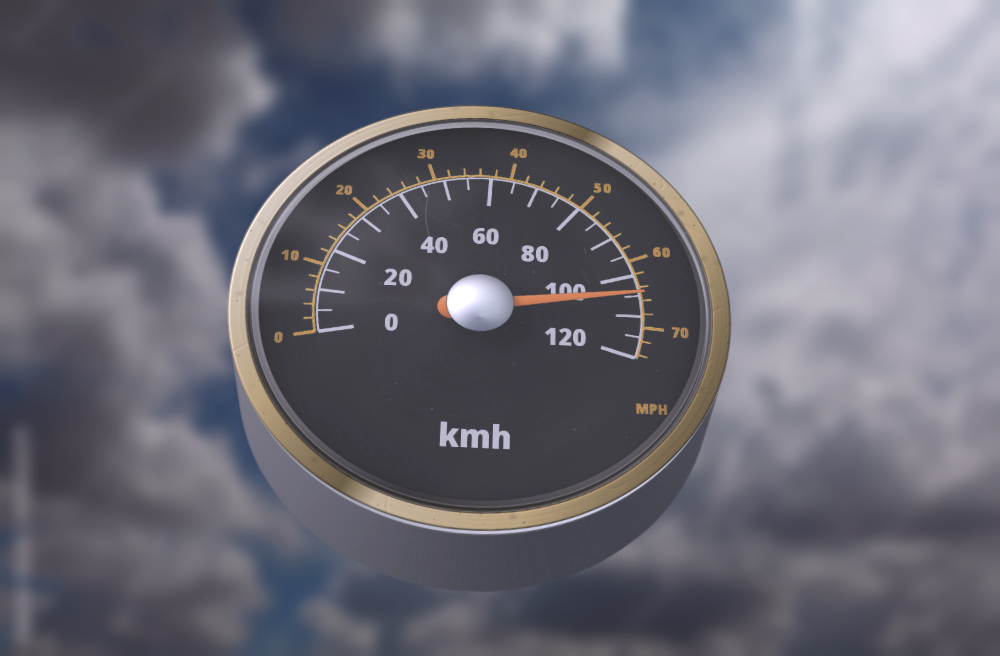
105 km/h
